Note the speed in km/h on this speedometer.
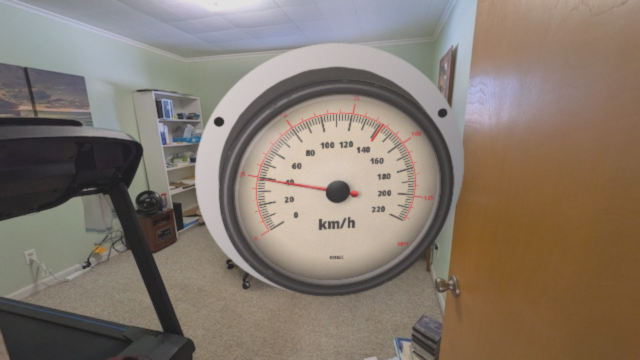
40 km/h
